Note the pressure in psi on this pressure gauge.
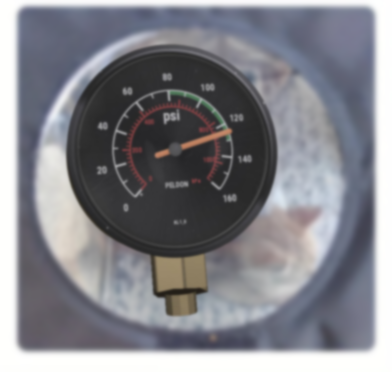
125 psi
